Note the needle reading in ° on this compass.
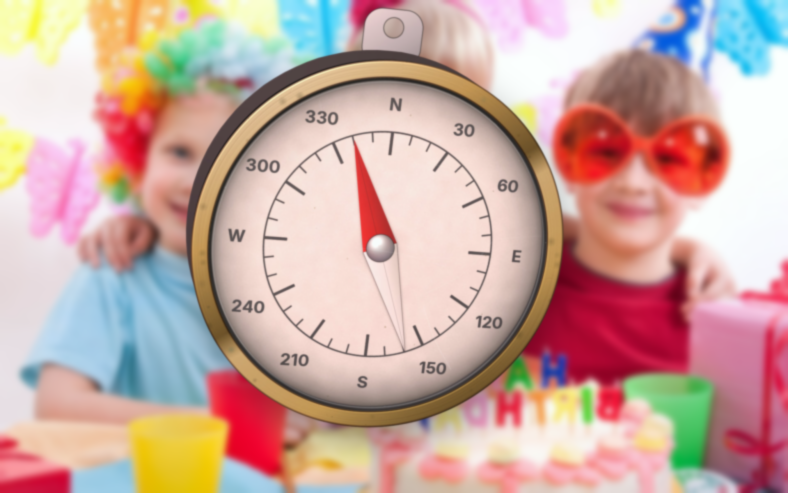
340 °
